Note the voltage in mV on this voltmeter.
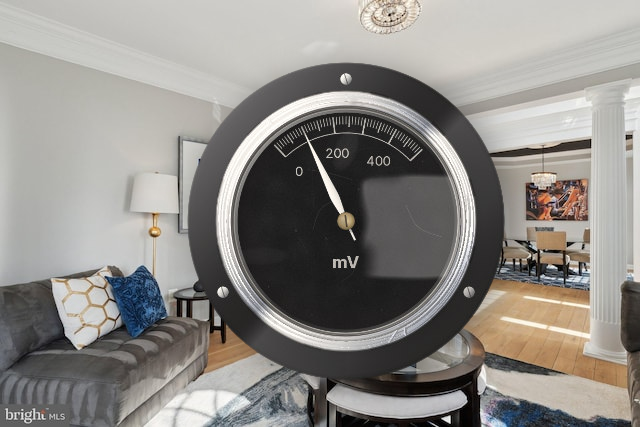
100 mV
